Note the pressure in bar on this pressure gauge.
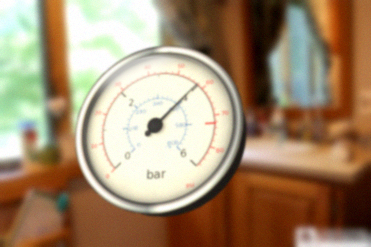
4 bar
